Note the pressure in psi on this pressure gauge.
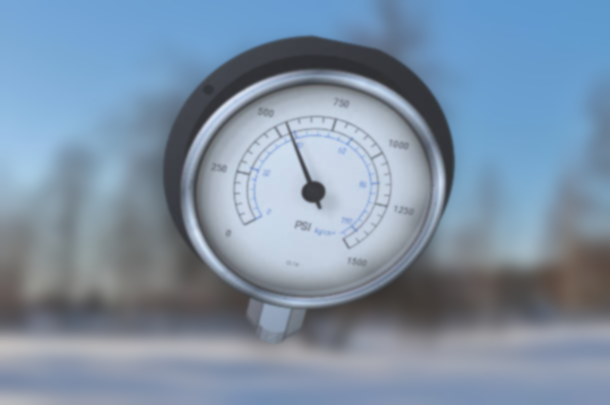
550 psi
